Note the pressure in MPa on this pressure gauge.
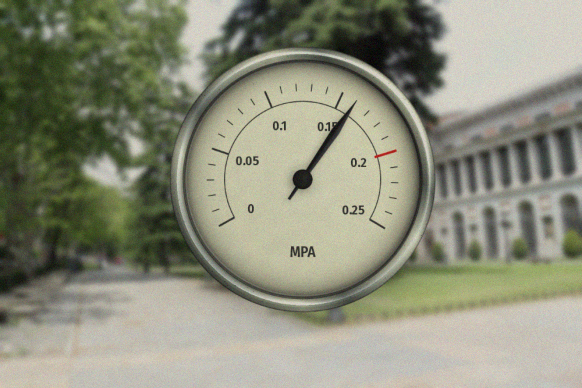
0.16 MPa
